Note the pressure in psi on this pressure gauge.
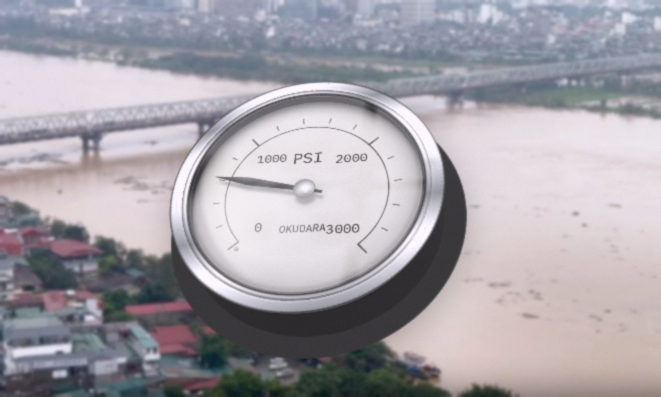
600 psi
